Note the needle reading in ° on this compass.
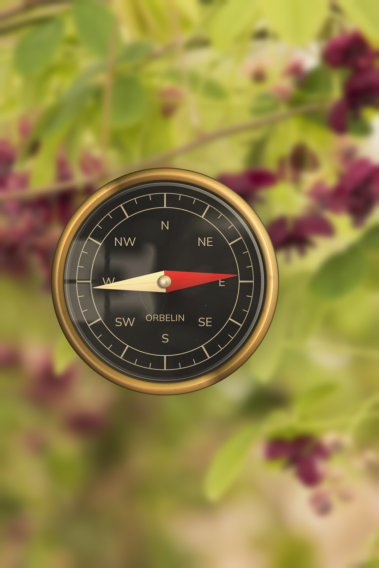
85 °
